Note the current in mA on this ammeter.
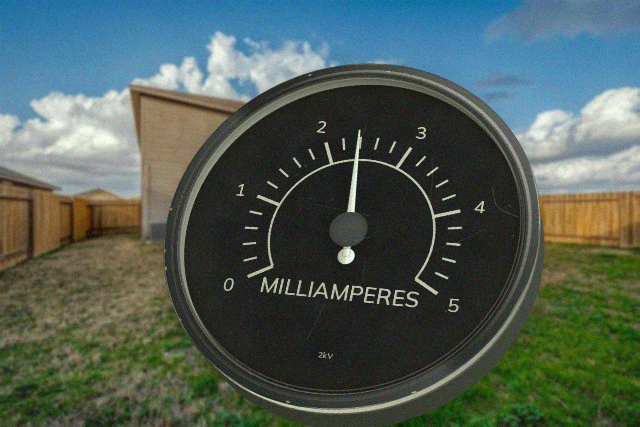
2.4 mA
